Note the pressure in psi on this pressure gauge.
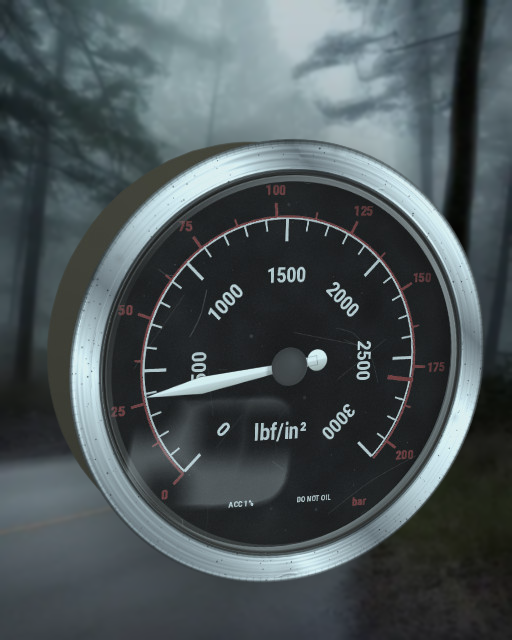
400 psi
